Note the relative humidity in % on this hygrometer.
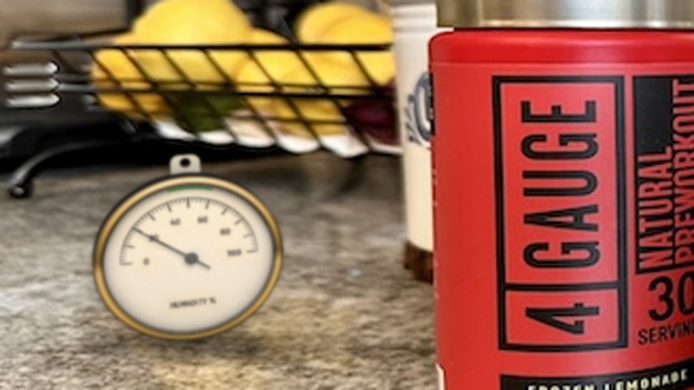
20 %
